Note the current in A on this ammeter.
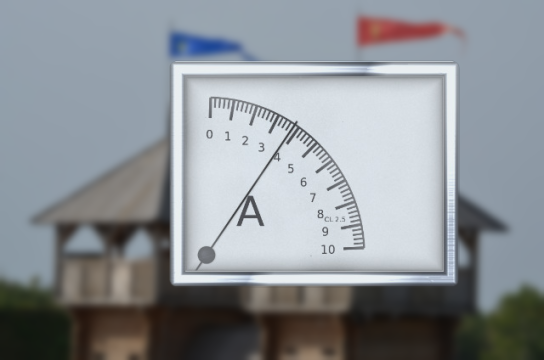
3.8 A
